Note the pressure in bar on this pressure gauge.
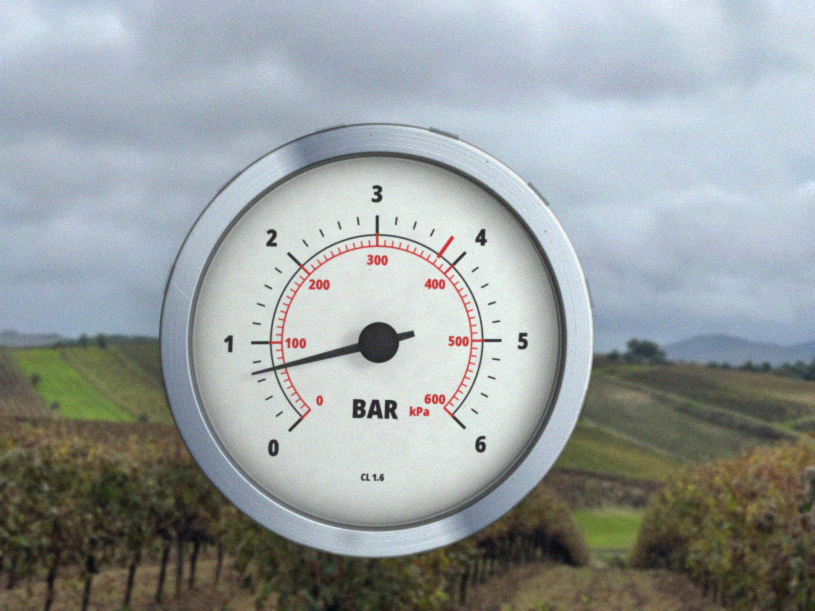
0.7 bar
